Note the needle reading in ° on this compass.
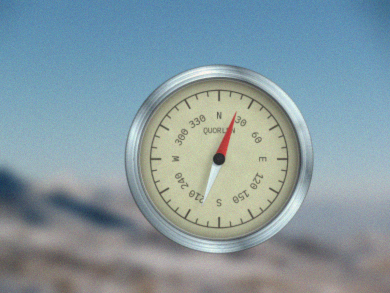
20 °
